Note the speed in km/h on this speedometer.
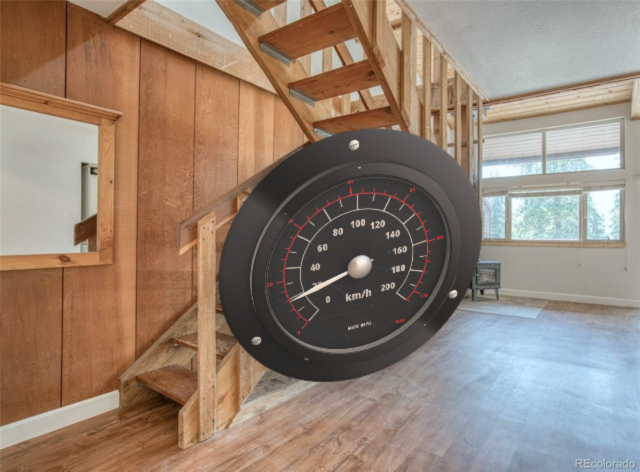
20 km/h
